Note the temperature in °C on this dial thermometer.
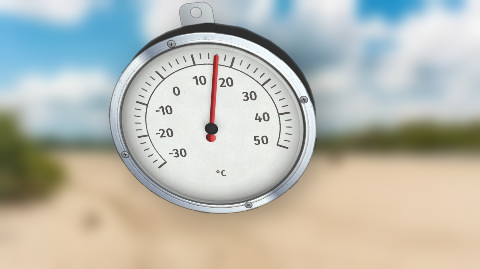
16 °C
